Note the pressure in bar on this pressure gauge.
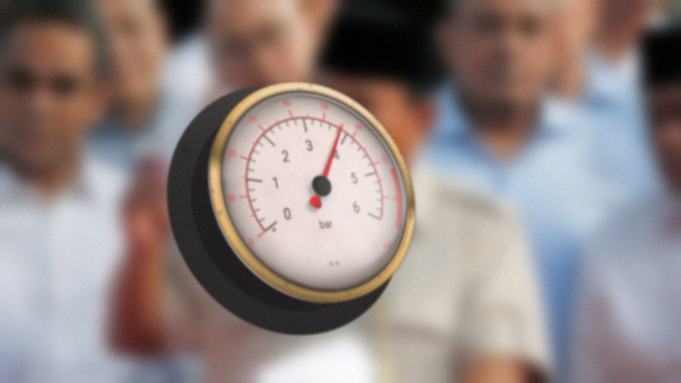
3.8 bar
